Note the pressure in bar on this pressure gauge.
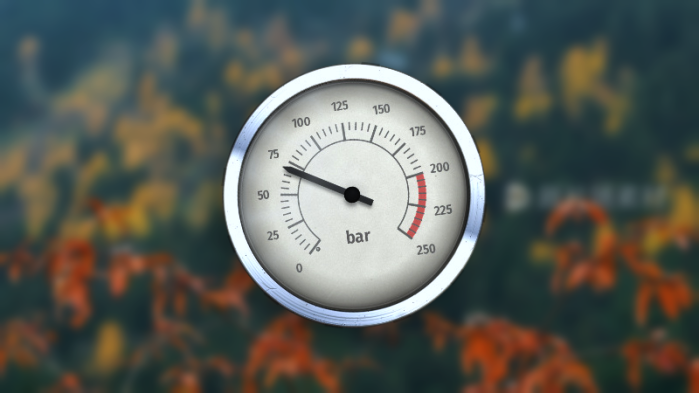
70 bar
